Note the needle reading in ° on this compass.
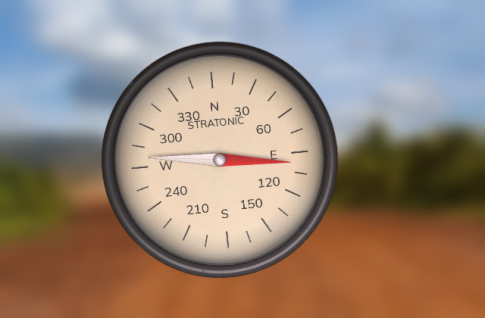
97.5 °
